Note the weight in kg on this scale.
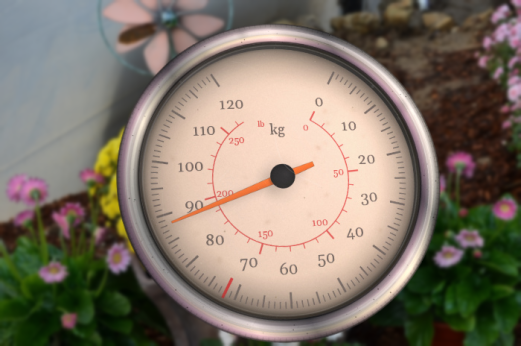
88 kg
